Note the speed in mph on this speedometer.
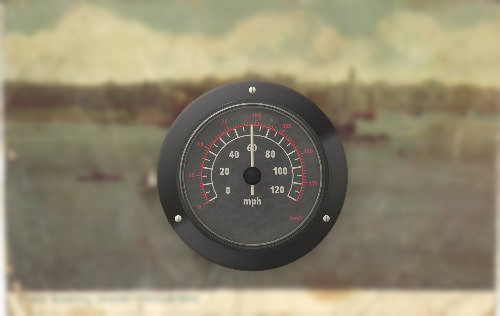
60 mph
